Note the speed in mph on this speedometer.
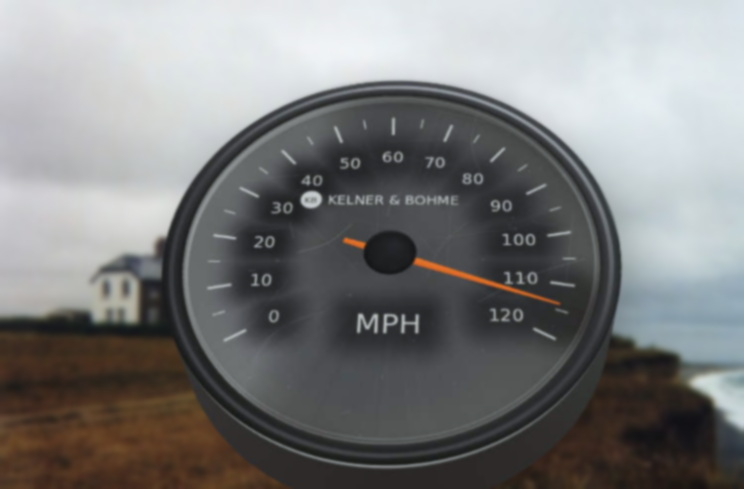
115 mph
